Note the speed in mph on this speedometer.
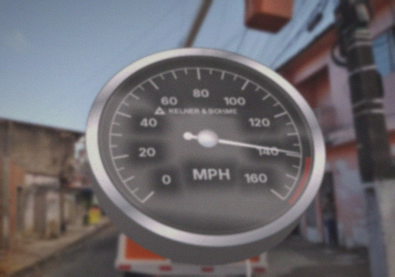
140 mph
